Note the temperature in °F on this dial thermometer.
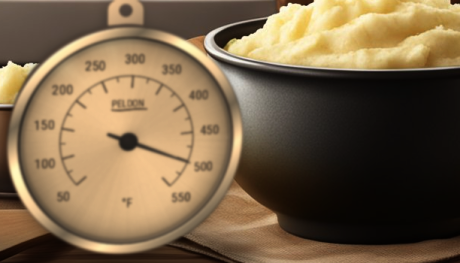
500 °F
